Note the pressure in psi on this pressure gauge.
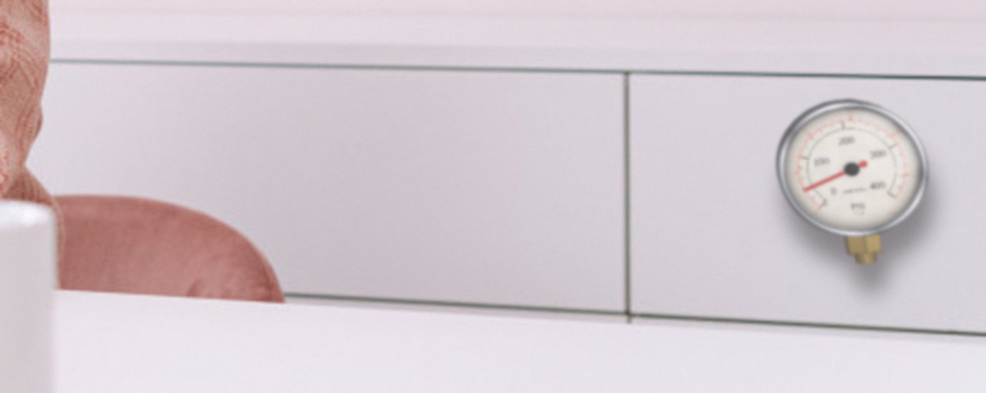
40 psi
